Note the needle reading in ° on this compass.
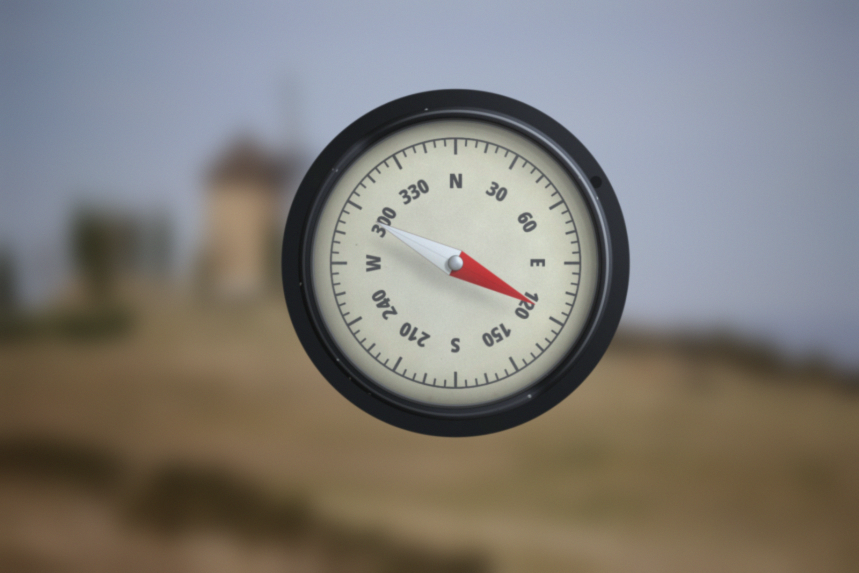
117.5 °
